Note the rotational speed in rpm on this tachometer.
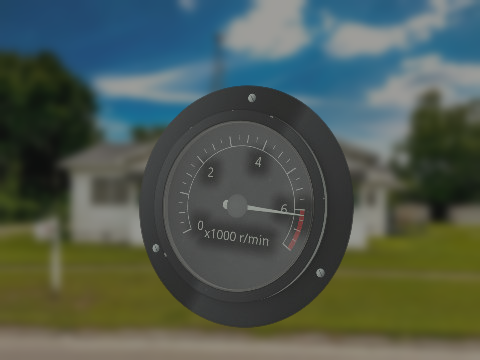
6125 rpm
